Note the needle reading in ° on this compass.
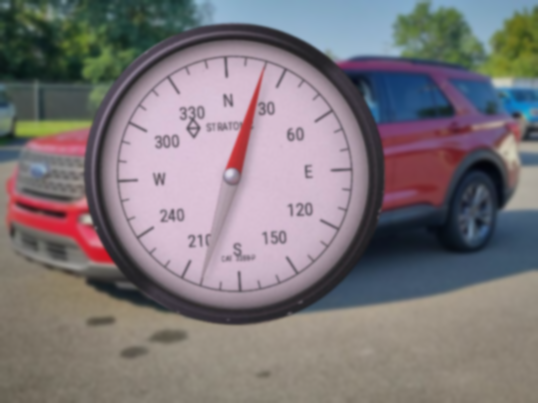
20 °
